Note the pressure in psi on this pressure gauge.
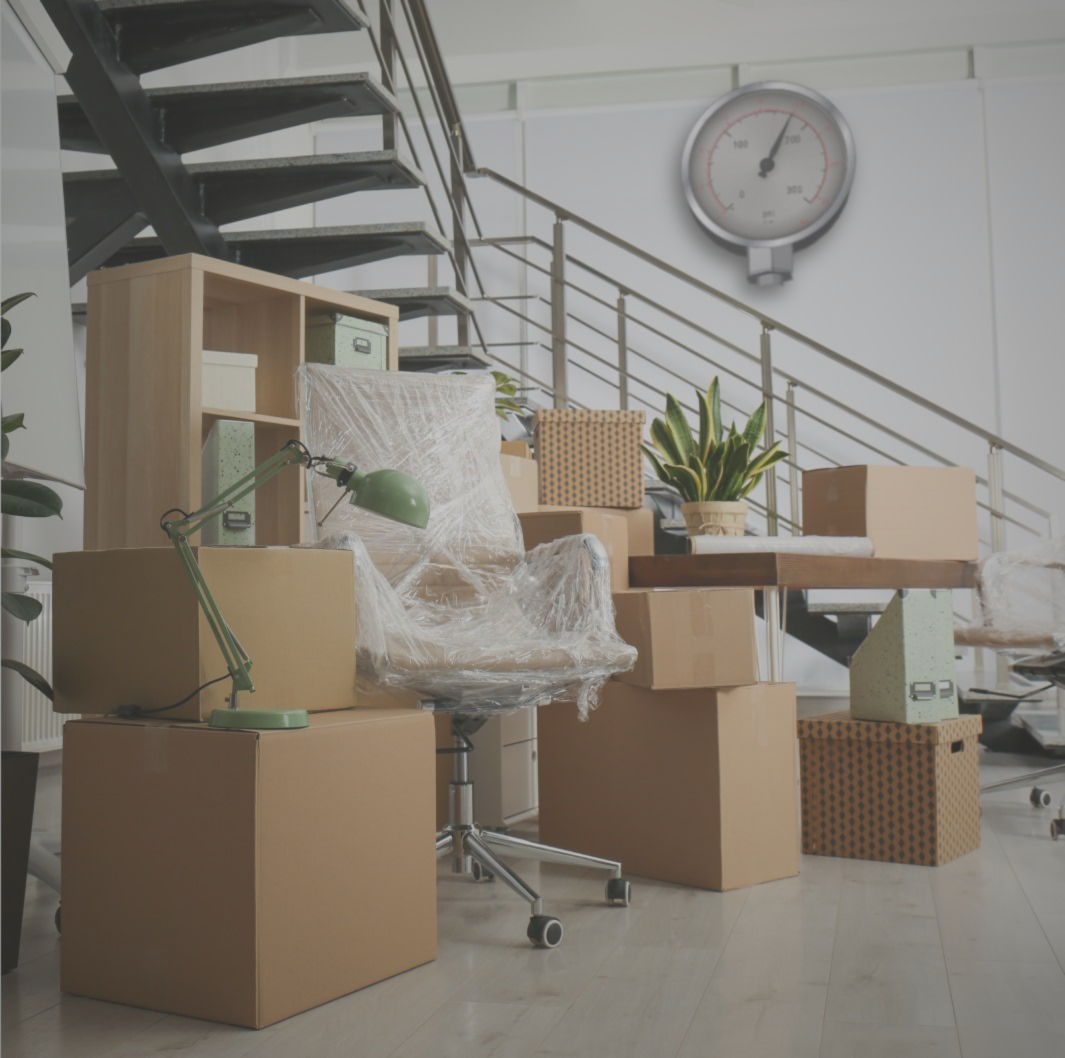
180 psi
